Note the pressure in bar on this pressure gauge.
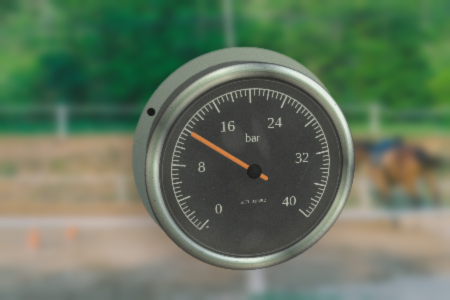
12 bar
